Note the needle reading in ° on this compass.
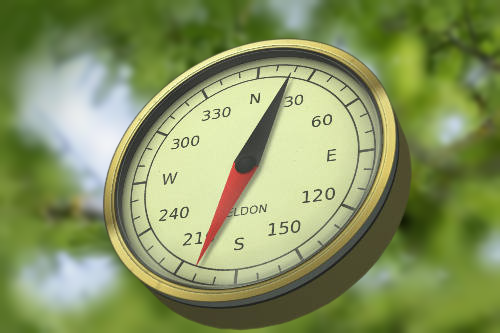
200 °
